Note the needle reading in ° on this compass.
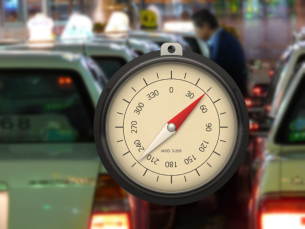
45 °
